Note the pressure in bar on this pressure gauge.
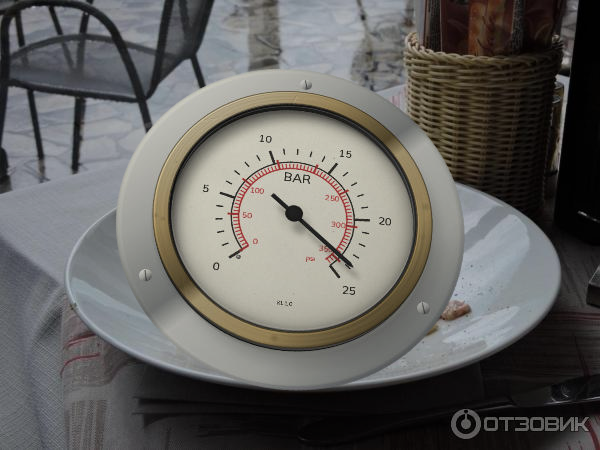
24 bar
